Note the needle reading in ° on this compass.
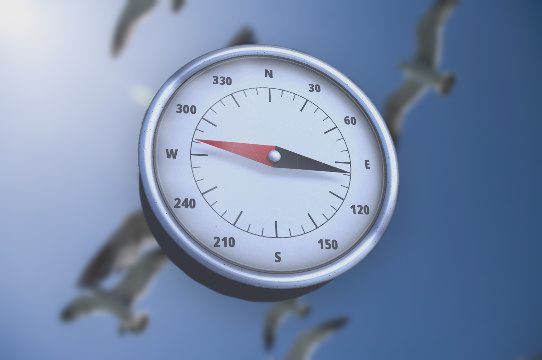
280 °
